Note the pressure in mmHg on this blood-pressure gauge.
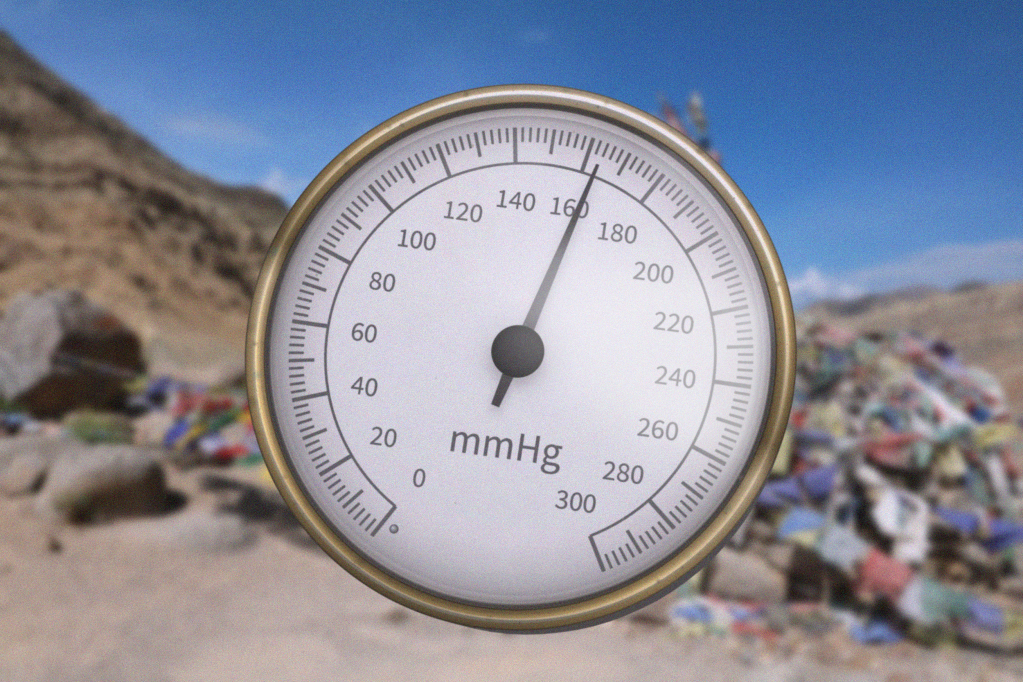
164 mmHg
